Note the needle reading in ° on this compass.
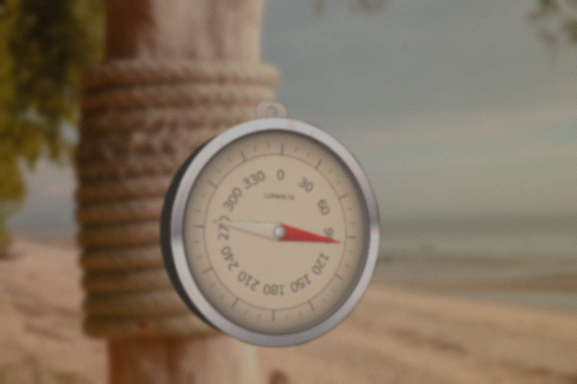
95 °
